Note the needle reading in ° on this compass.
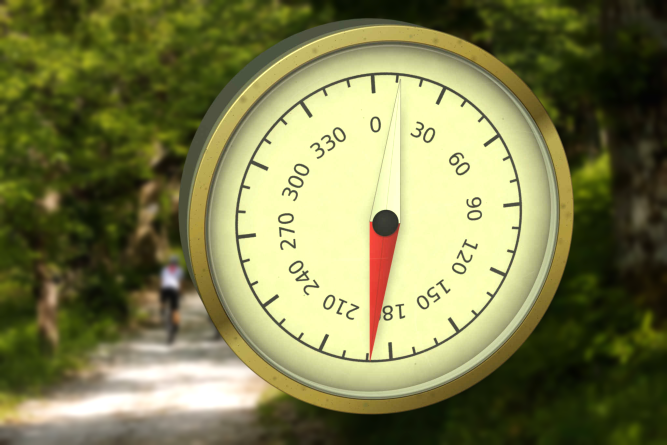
190 °
